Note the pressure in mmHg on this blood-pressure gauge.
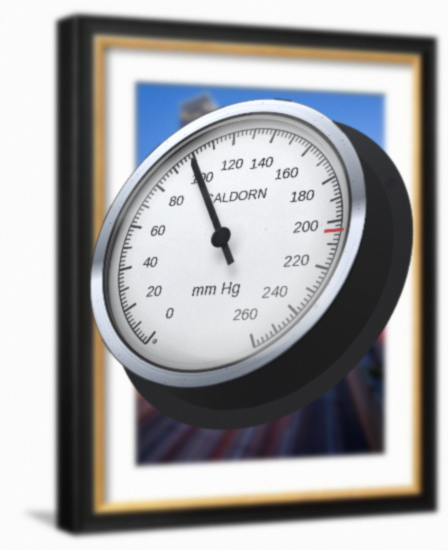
100 mmHg
